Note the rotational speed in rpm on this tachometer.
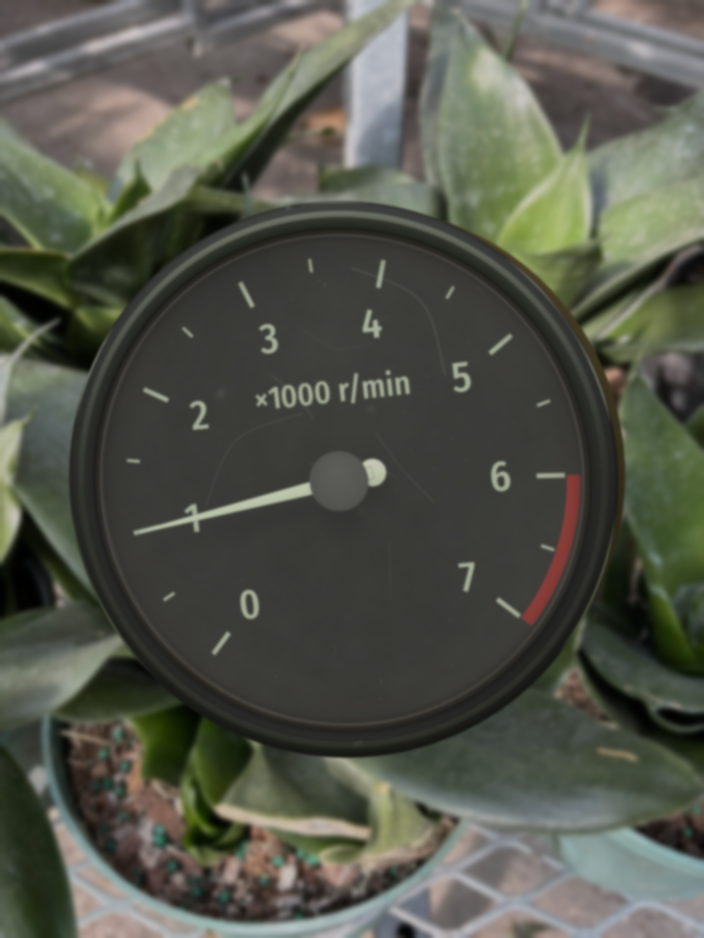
1000 rpm
